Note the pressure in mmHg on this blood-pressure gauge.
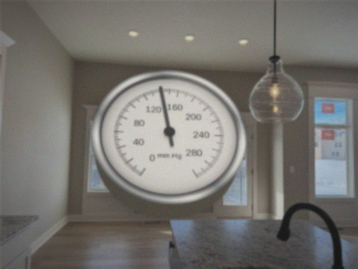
140 mmHg
